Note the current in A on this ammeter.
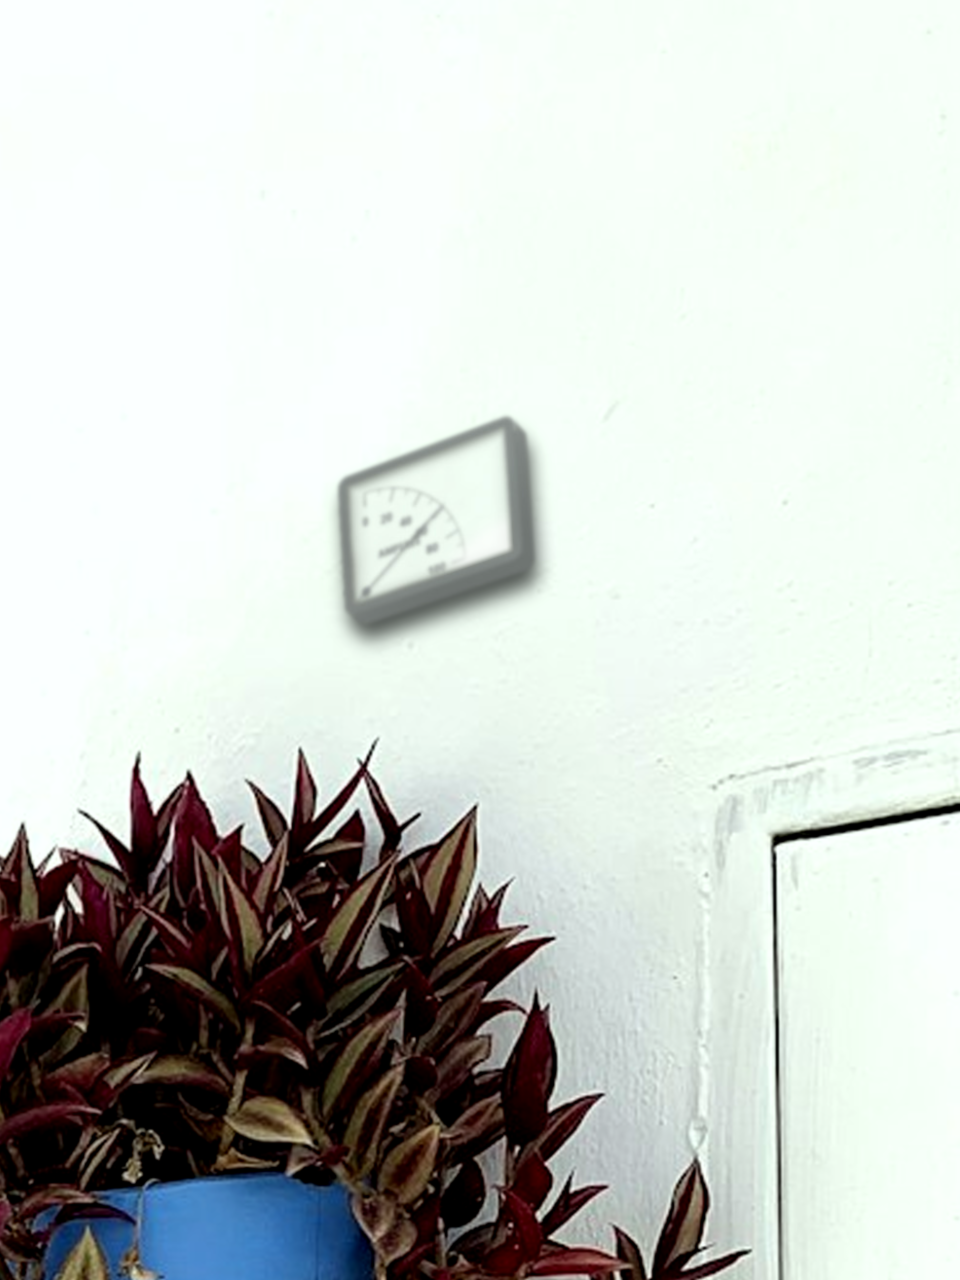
60 A
